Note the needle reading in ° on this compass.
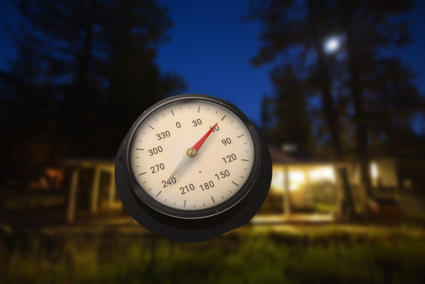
60 °
